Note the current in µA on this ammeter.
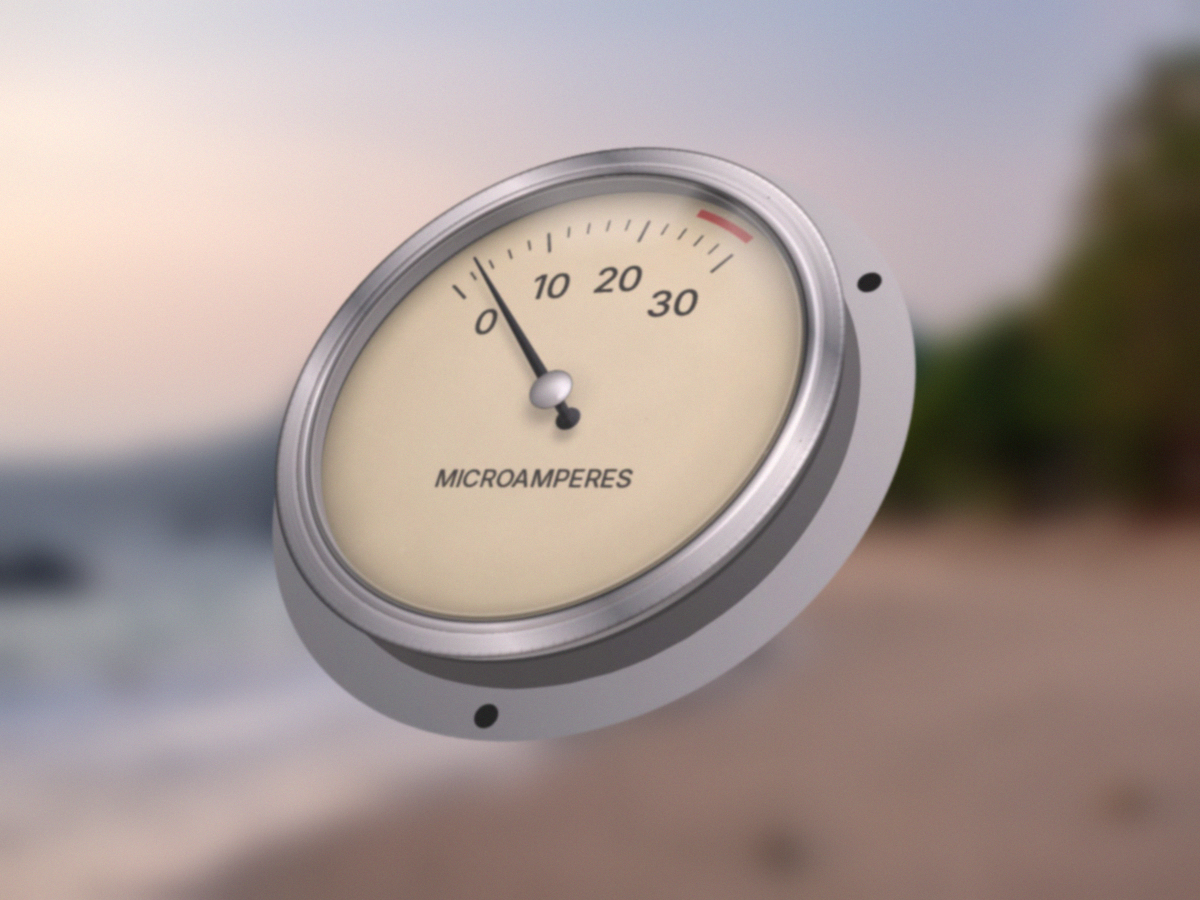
3 µA
